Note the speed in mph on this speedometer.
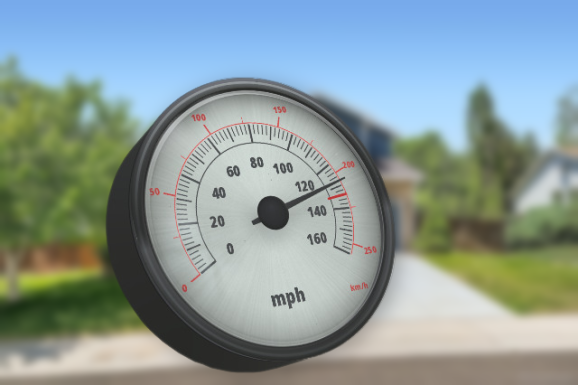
128 mph
